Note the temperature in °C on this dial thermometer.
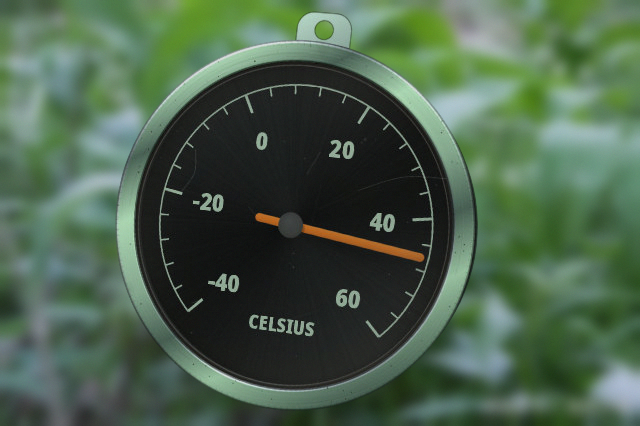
46 °C
